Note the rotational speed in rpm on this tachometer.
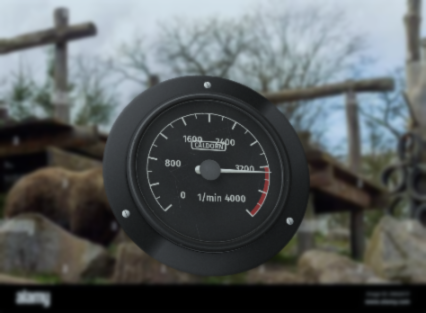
3300 rpm
